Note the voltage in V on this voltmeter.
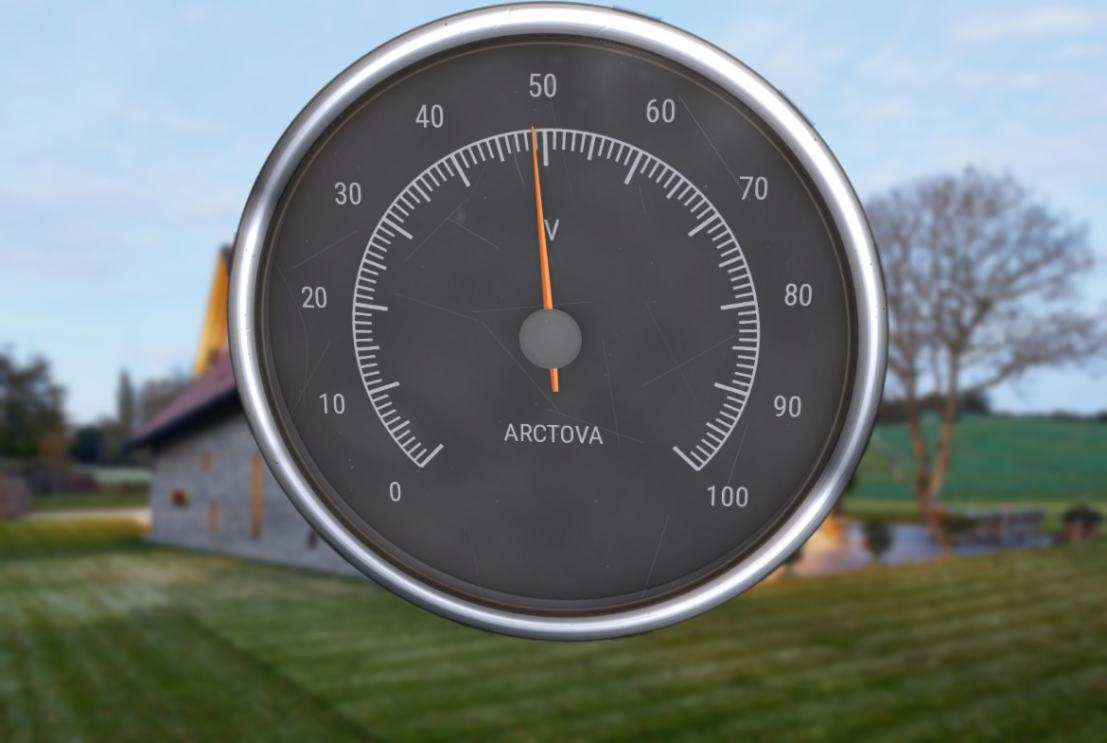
49 V
